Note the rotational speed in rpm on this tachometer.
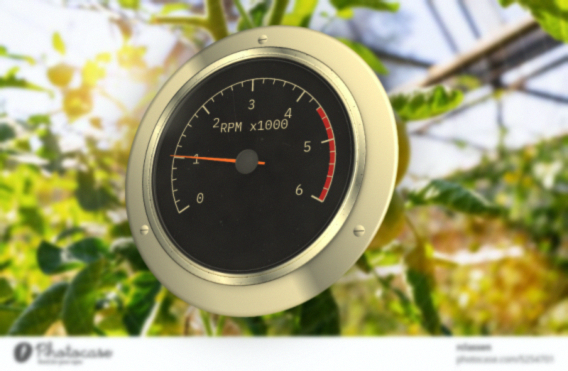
1000 rpm
